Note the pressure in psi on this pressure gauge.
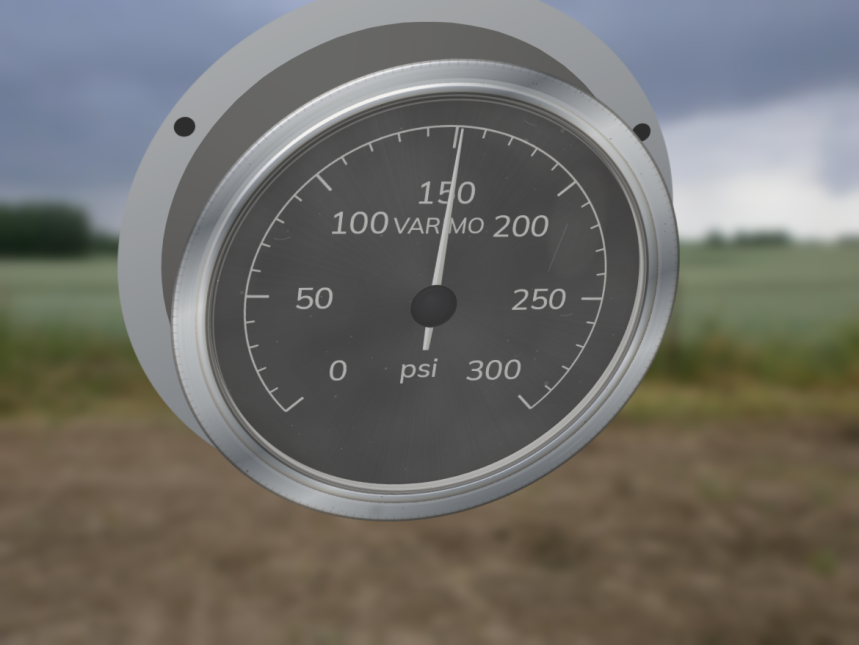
150 psi
